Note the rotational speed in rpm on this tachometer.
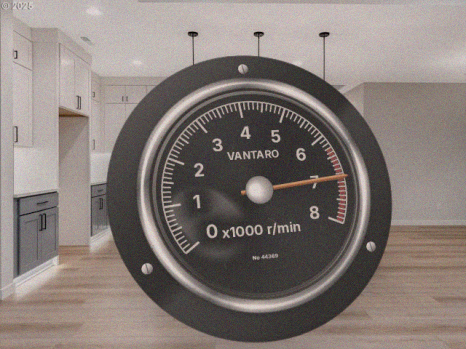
7000 rpm
